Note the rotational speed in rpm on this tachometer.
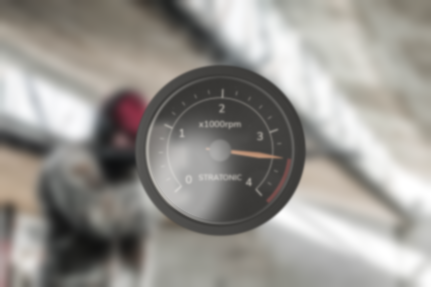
3400 rpm
